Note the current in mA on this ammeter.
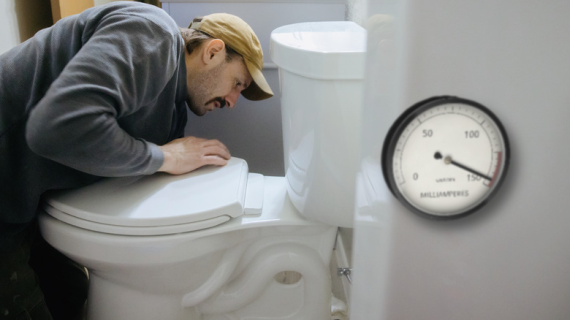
145 mA
